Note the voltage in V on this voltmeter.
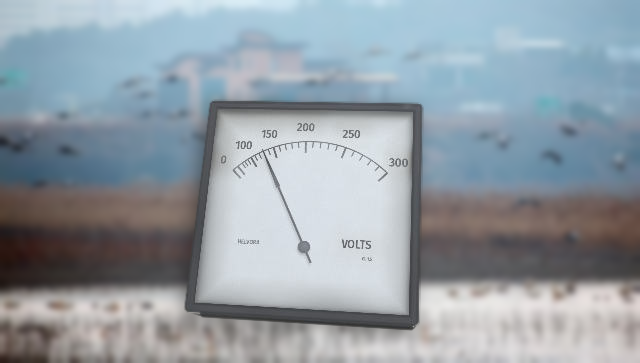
130 V
